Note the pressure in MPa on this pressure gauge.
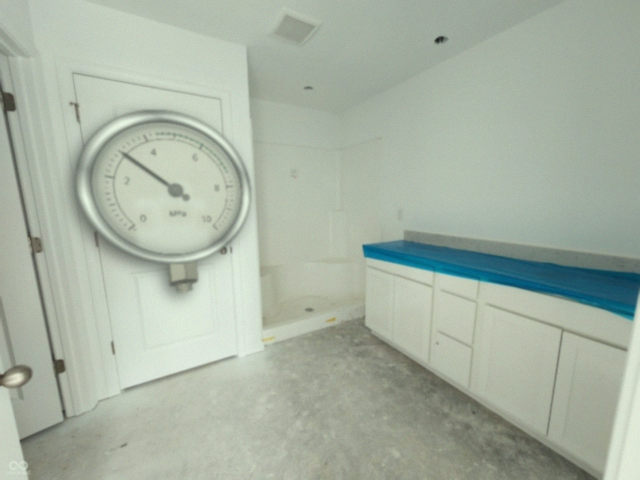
3 MPa
